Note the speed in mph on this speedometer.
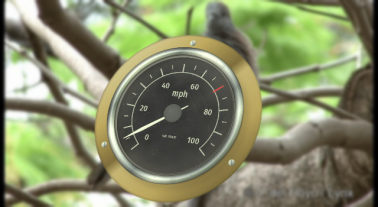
5 mph
